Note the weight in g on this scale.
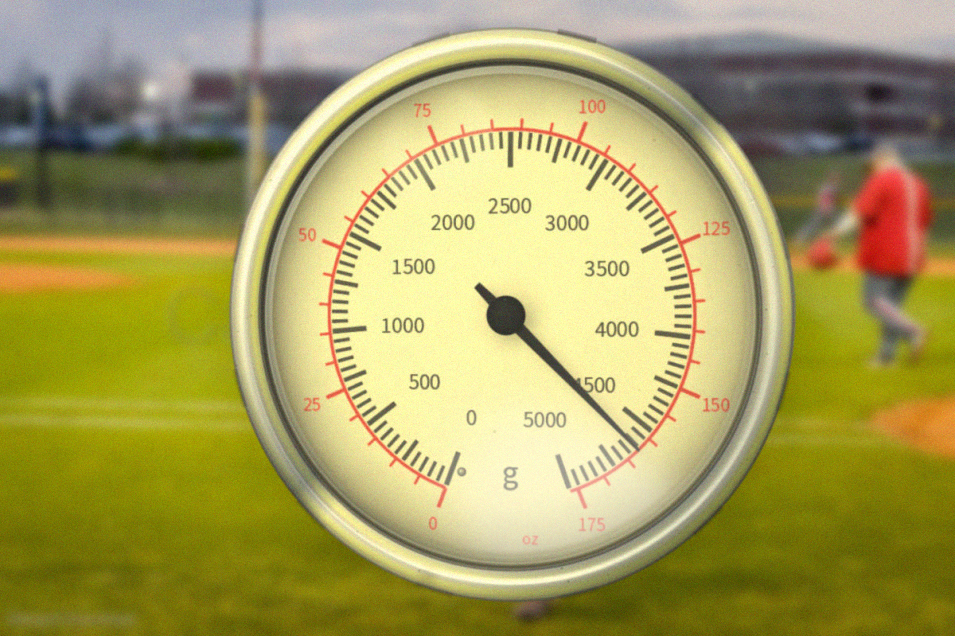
4600 g
